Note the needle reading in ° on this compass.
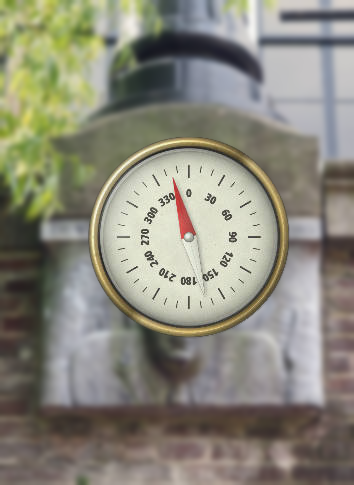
345 °
